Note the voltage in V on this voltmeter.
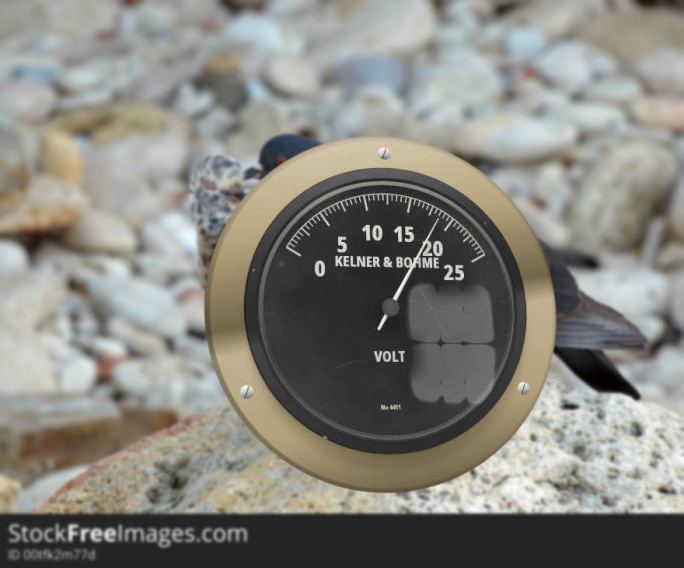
18.5 V
